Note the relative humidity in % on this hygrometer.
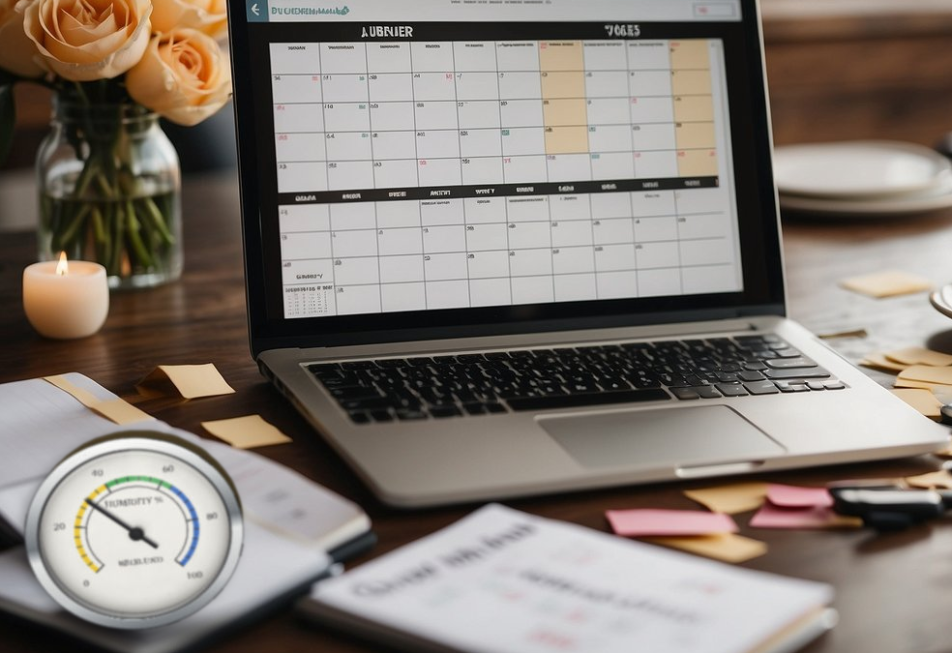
32 %
